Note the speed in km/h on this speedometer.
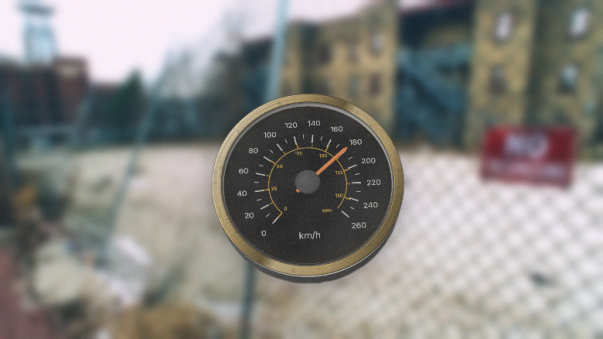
180 km/h
